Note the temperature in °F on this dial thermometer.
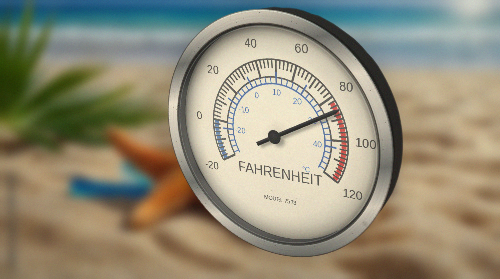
86 °F
